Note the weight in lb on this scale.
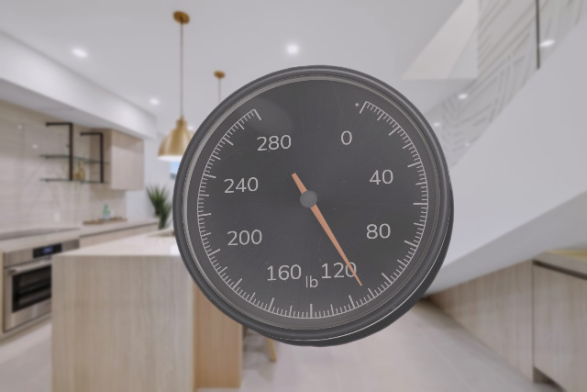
112 lb
